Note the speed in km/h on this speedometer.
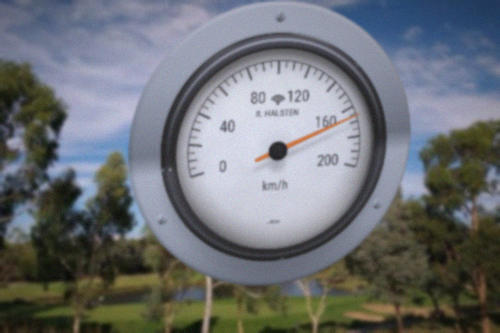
165 km/h
